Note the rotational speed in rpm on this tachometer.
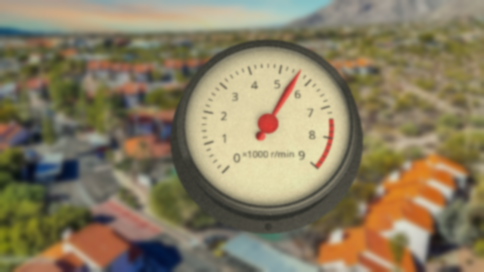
5600 rpm
